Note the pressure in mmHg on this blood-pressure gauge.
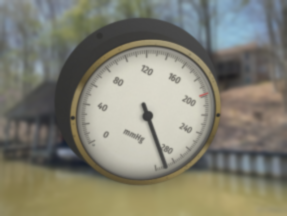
290 mmHg
